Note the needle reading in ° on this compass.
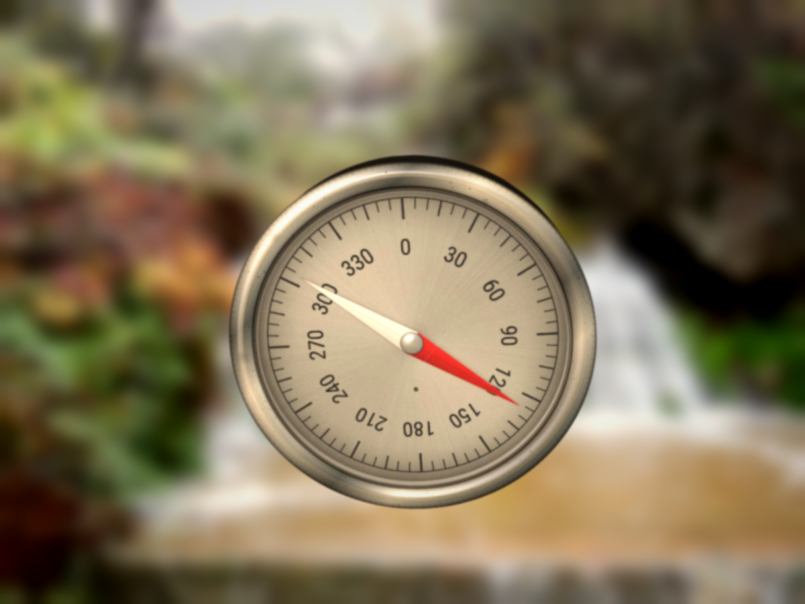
125 °
